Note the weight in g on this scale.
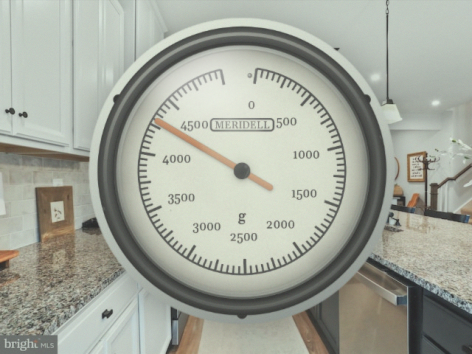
4300 g
